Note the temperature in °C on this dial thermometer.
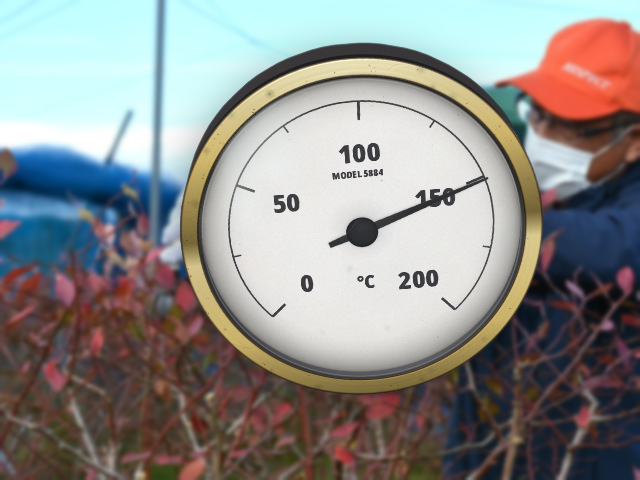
150 °C
